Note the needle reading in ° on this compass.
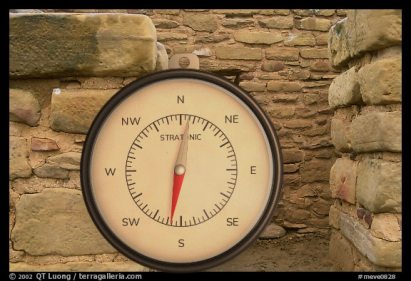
190 °
